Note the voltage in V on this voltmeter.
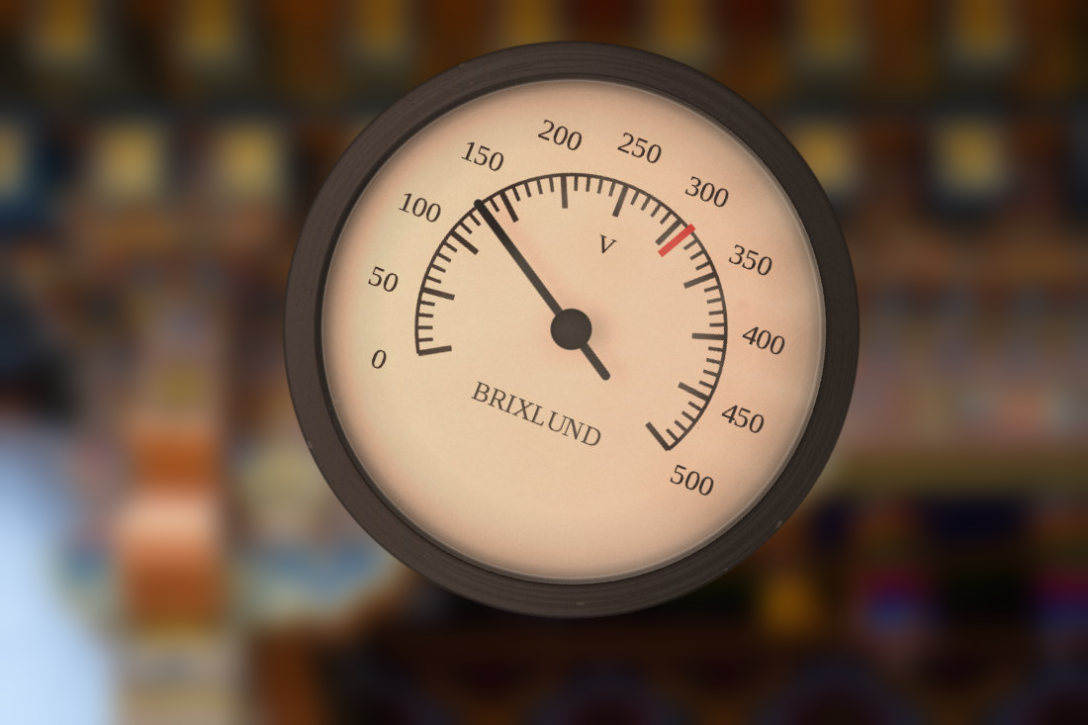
130 V
